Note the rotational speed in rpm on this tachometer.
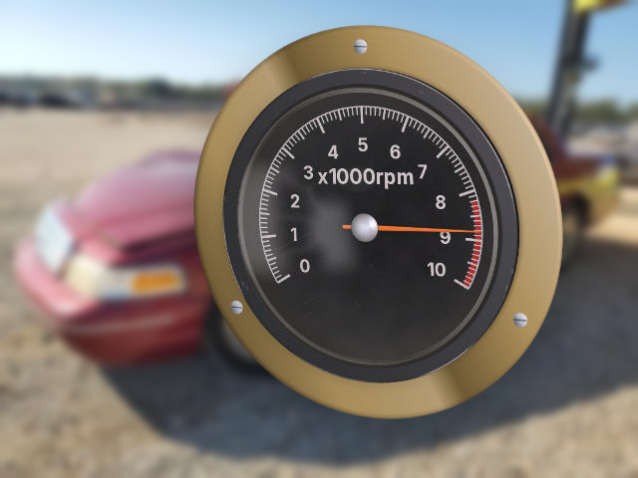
8800 rpm
